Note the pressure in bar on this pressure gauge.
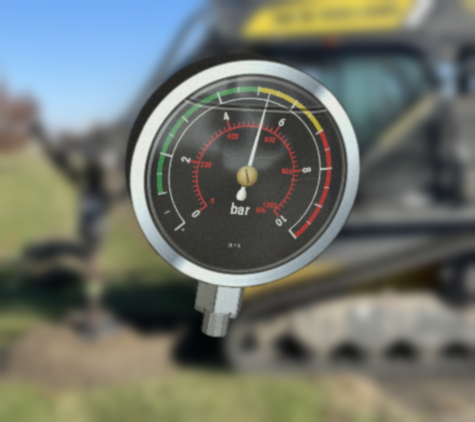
5.25 bar
